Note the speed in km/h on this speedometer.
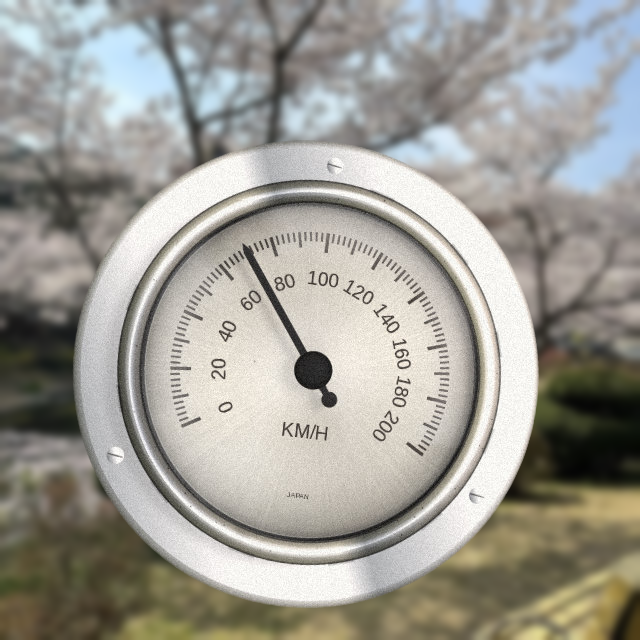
70 km/h
